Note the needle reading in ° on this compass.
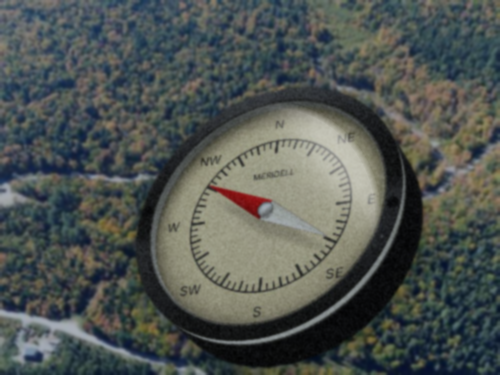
300 °
